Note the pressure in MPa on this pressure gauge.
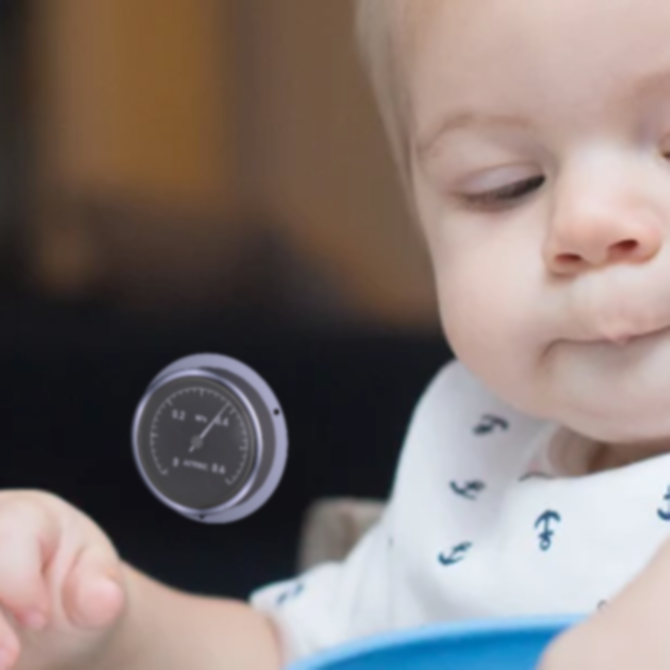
0.38 MPa
